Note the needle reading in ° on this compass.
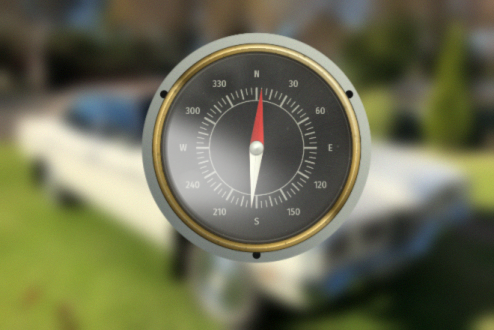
5 °
